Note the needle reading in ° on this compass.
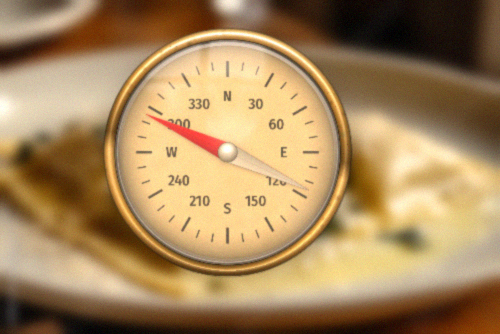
295 °
